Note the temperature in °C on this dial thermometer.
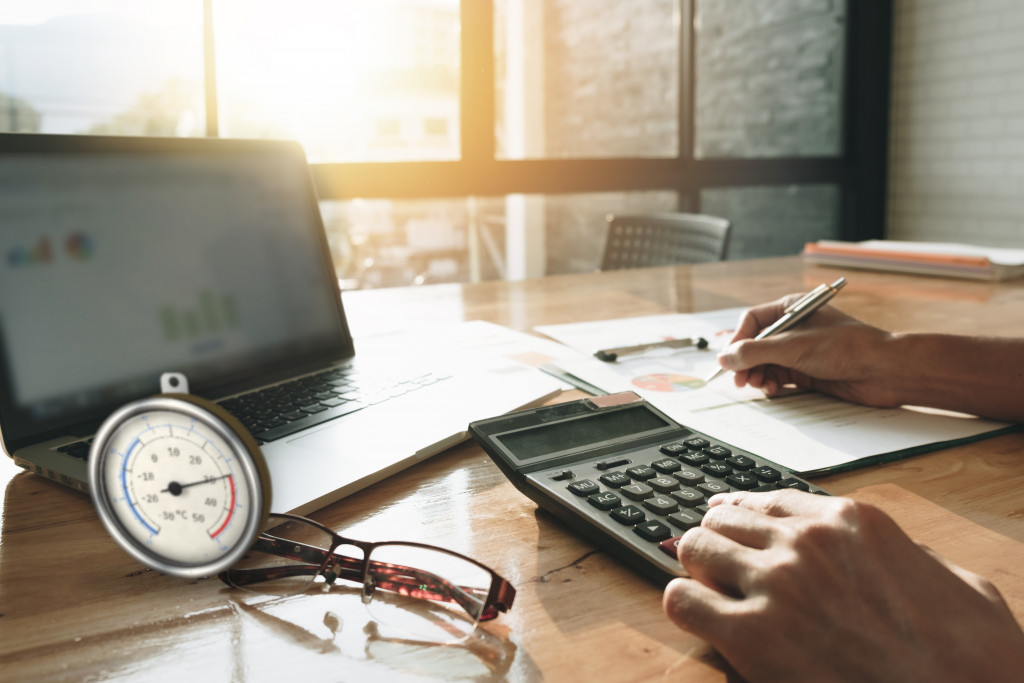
30 °C
